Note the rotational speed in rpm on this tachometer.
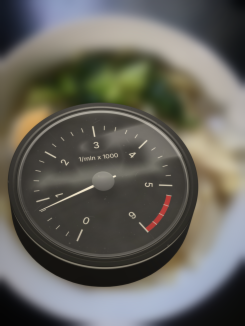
800 rpm
